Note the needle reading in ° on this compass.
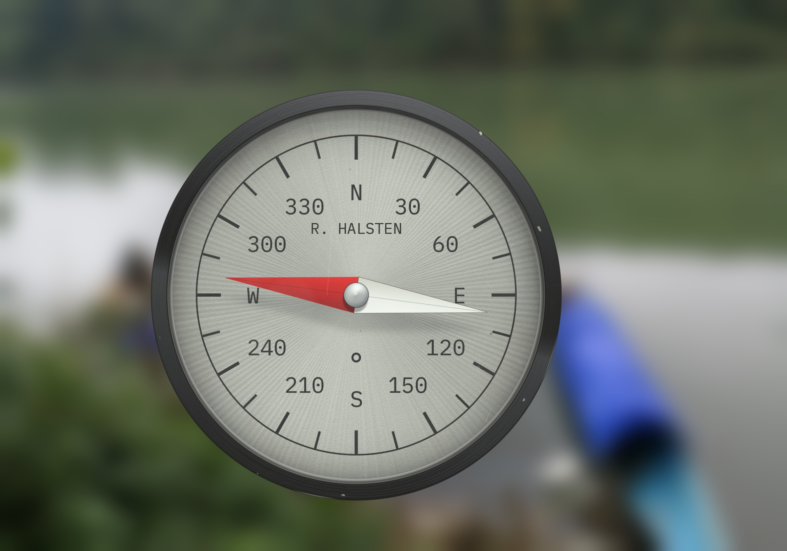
277.5 °
